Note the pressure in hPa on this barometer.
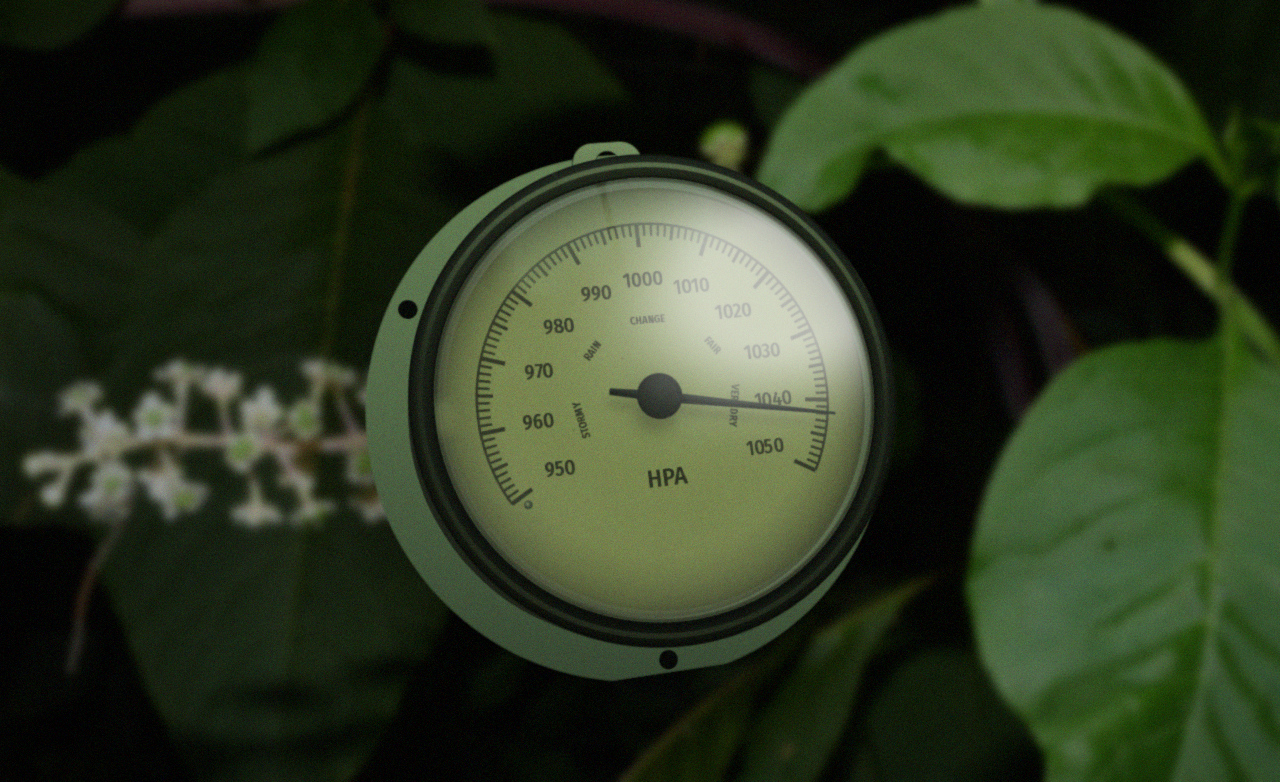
1042 hPa
